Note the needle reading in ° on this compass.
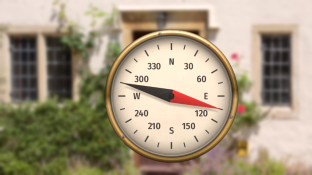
105 °
